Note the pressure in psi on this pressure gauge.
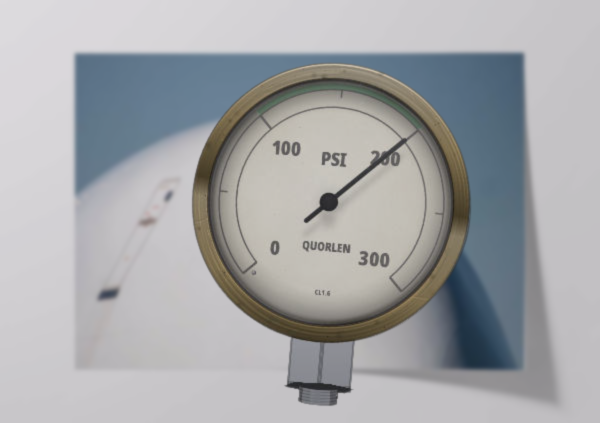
200 psi
